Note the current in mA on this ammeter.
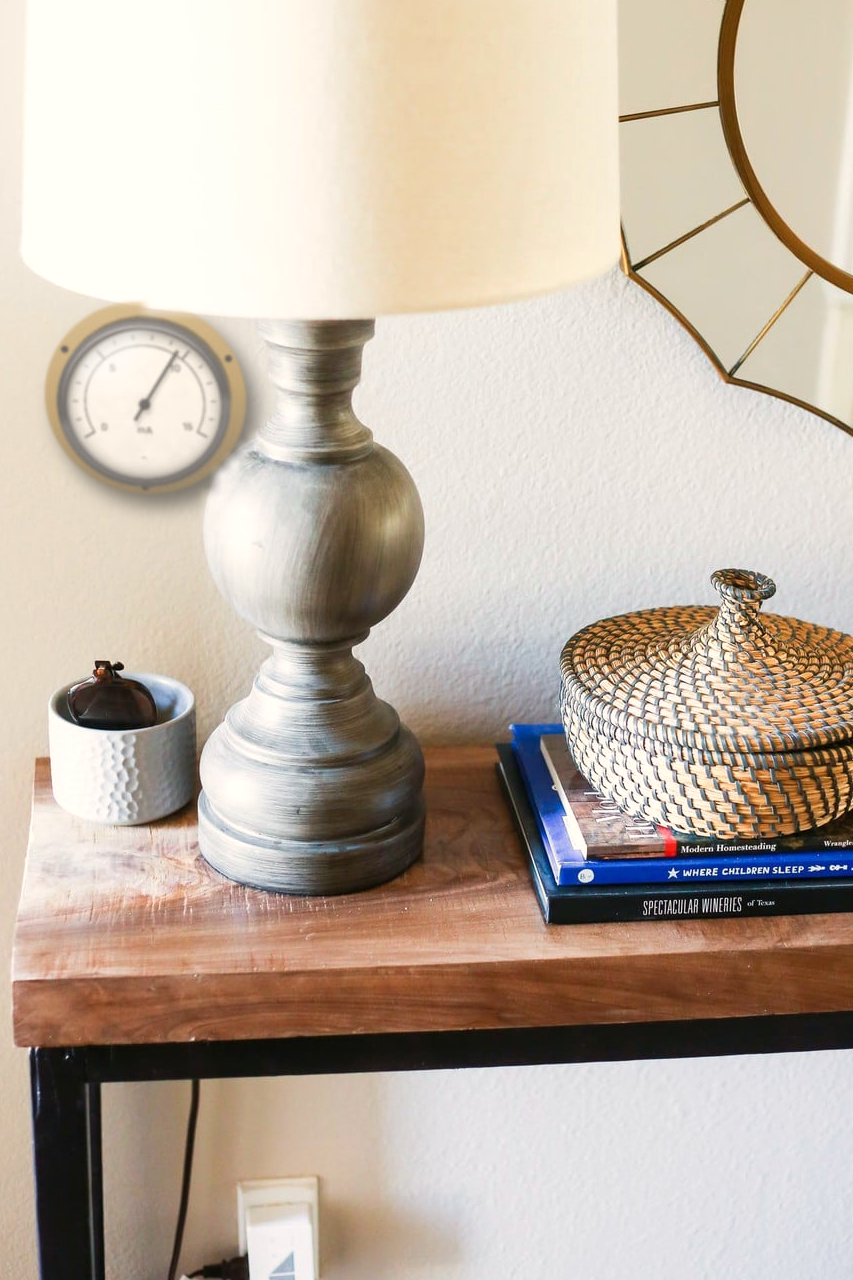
9.5 mA
